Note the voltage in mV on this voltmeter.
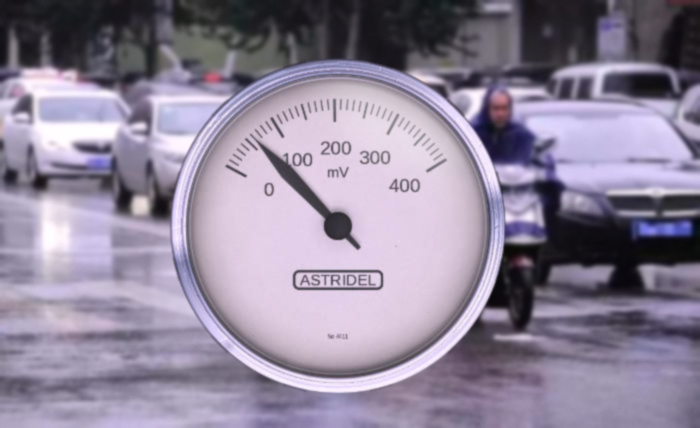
60 mV
